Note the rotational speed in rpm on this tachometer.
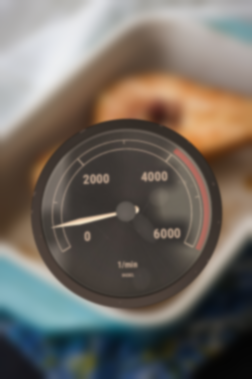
500 rpm
